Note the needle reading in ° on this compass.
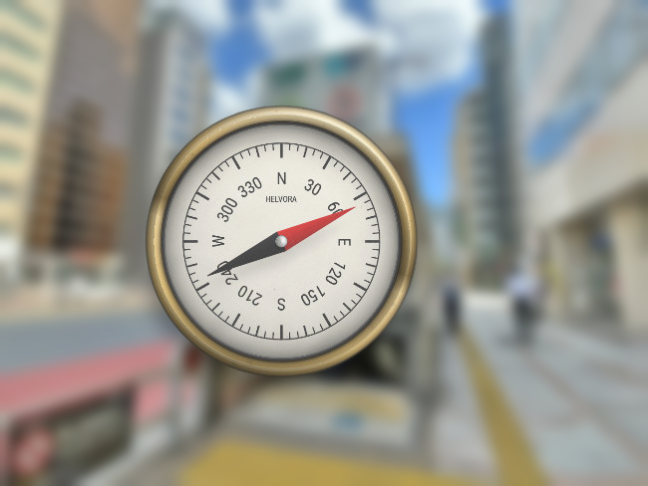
65 °
